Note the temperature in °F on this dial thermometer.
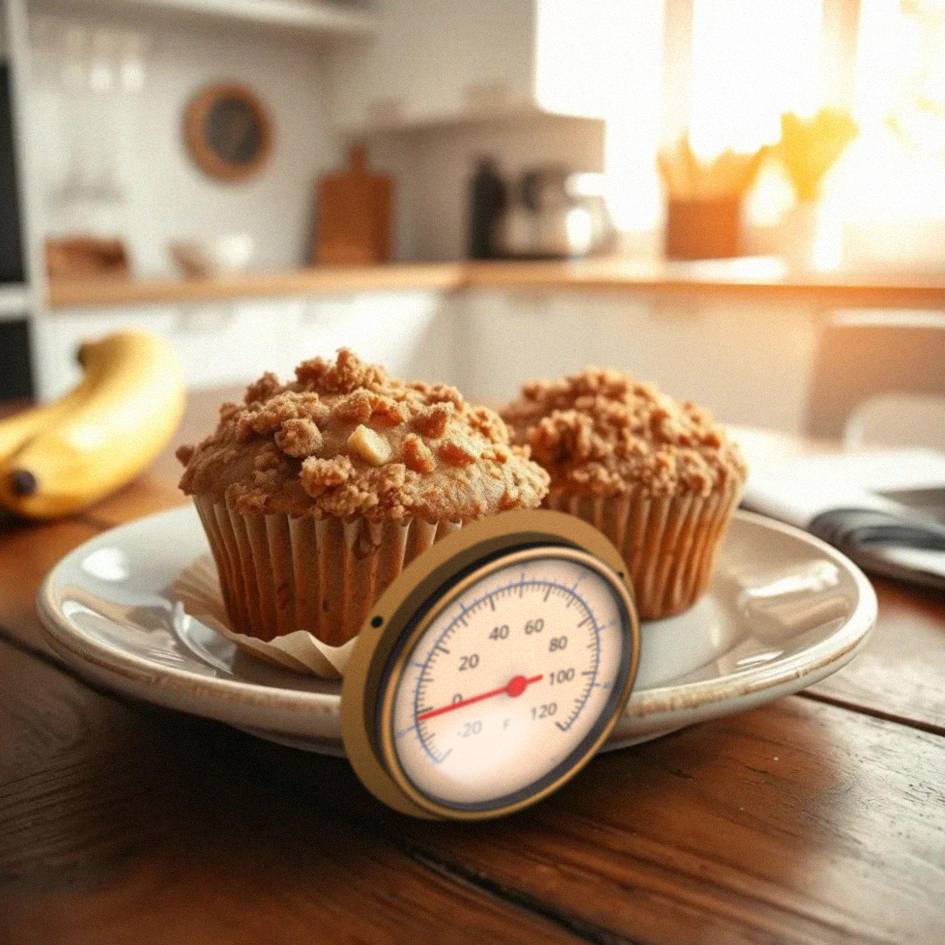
0 °F
